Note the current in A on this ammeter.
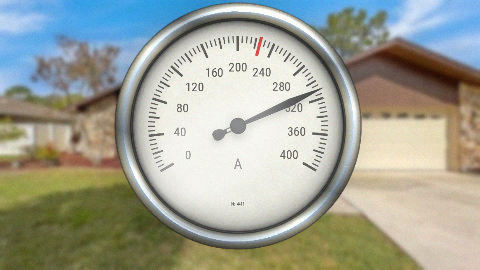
310 A
